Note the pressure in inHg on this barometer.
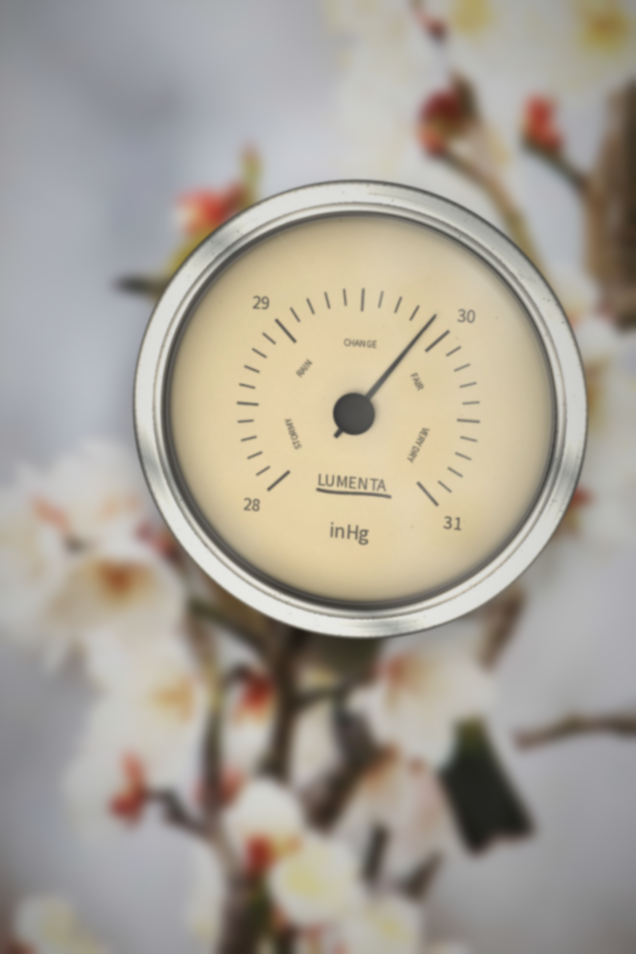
29.9 inHg
